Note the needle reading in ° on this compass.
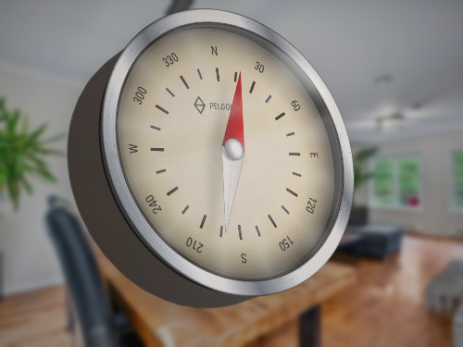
15 °
